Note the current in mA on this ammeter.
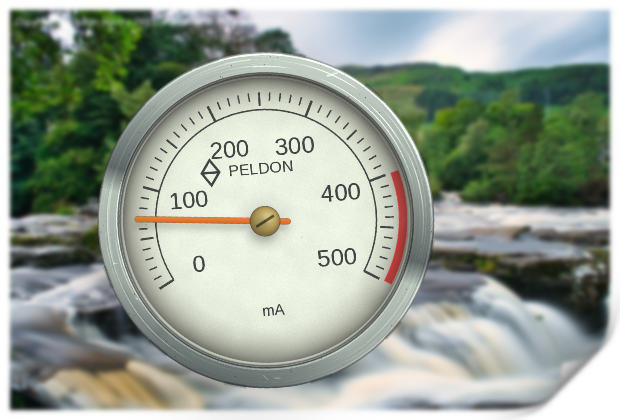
70 mA
